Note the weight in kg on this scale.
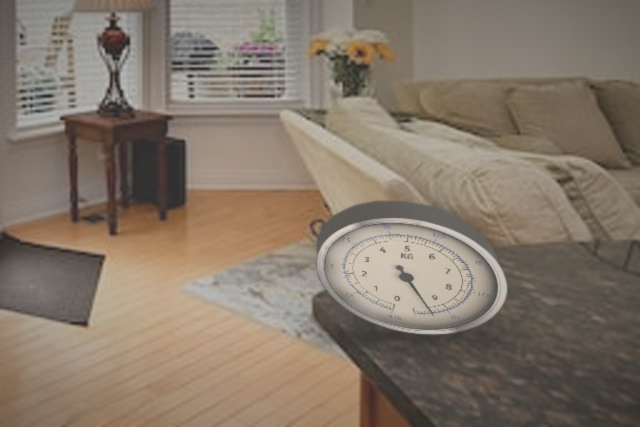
9.5 kg
